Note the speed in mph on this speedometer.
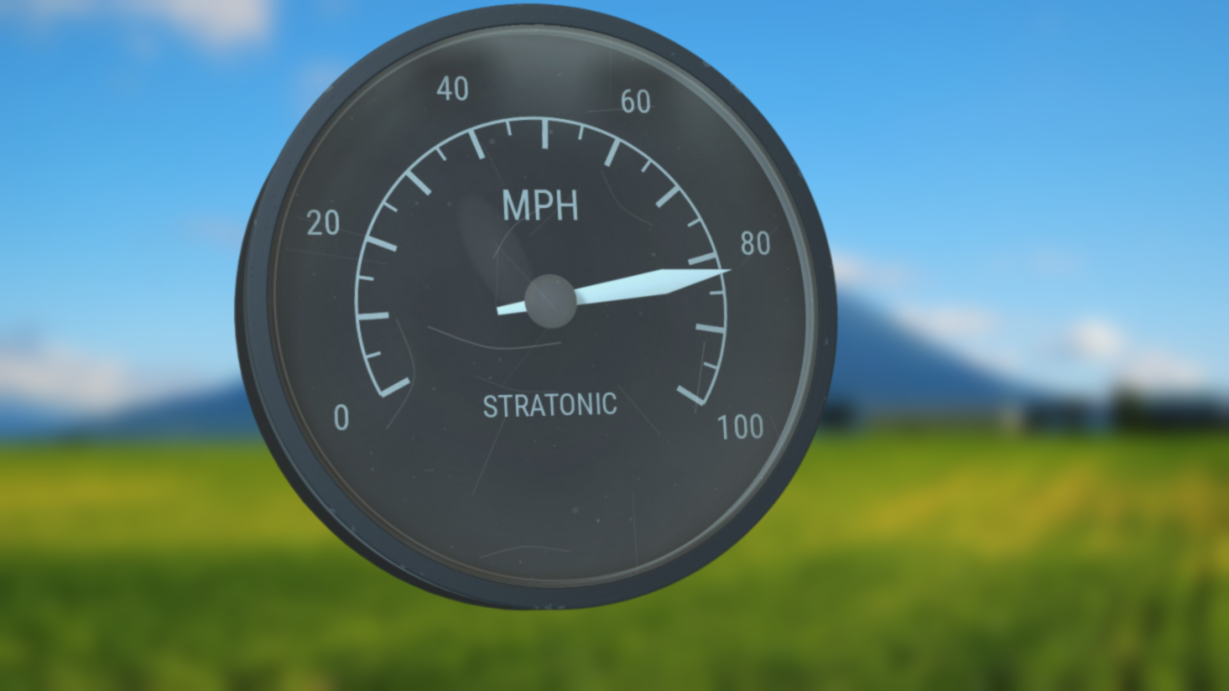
82.5 mph
